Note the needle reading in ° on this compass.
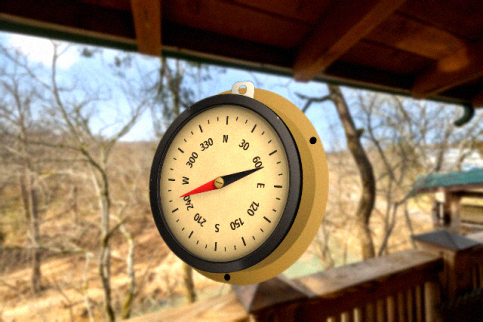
250 °
